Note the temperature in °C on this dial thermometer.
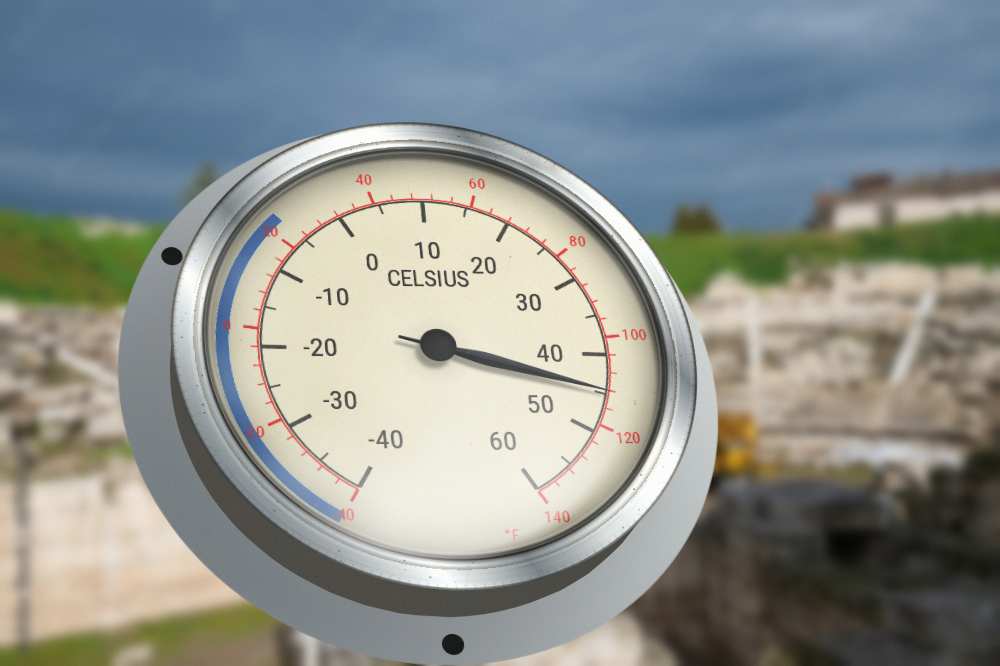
45 °C
